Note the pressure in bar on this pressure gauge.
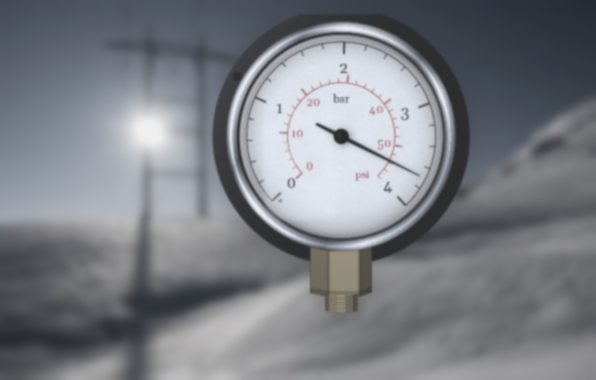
3.7 bar
